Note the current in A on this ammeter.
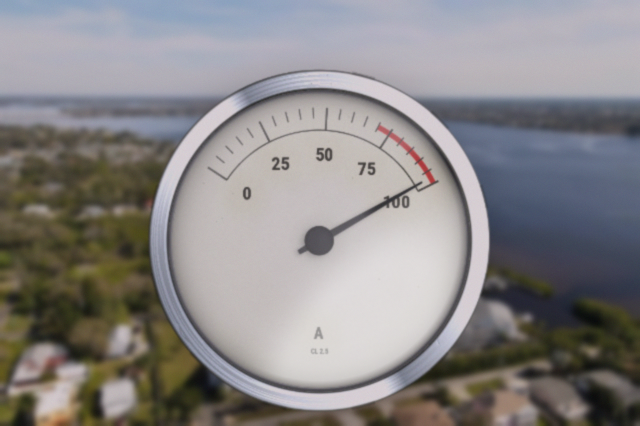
97.5 A
